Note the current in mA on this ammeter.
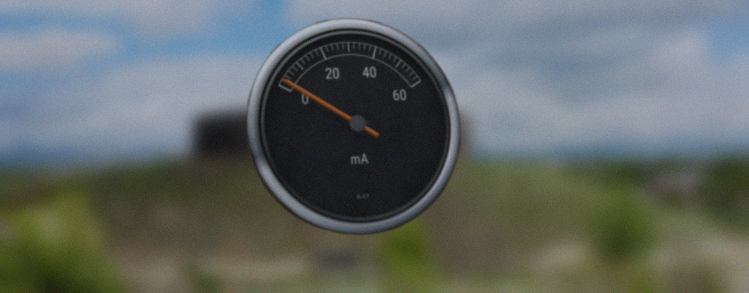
2 mA
